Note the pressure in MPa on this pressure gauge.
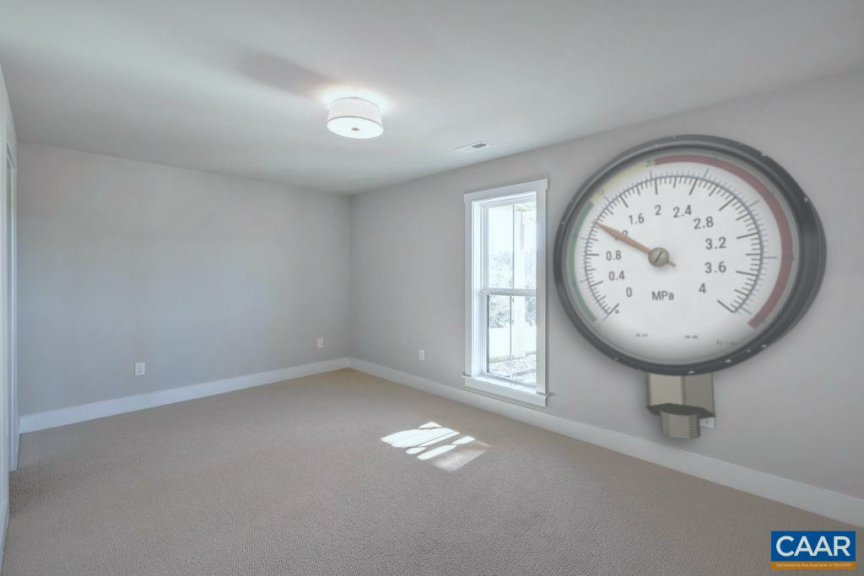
1.2 MPa
